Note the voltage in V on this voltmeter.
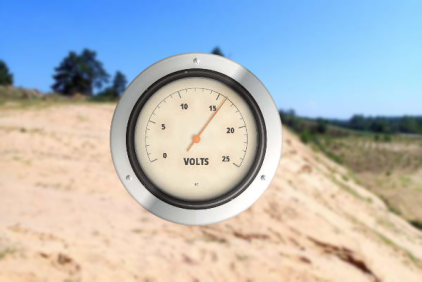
16 V
